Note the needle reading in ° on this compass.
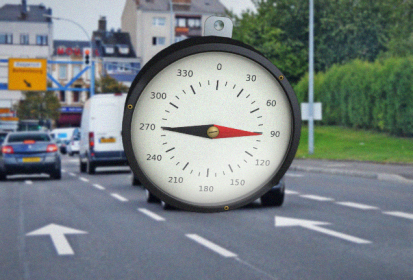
90 °
